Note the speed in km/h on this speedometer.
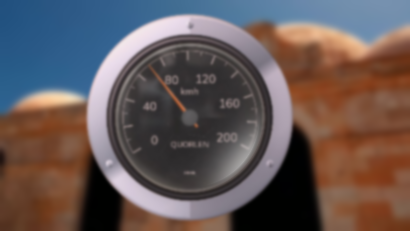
70 km/h
